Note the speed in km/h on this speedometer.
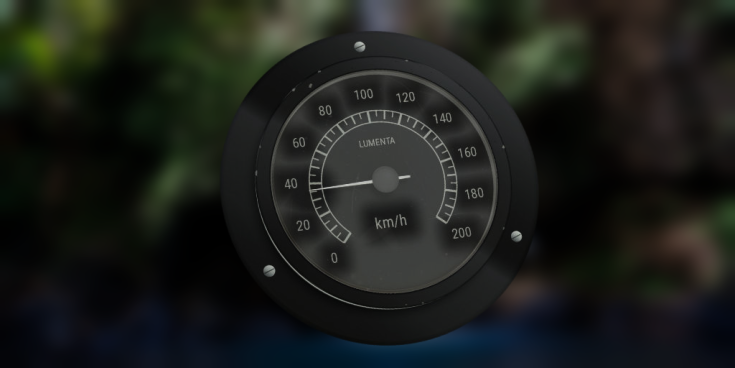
35 km/h
